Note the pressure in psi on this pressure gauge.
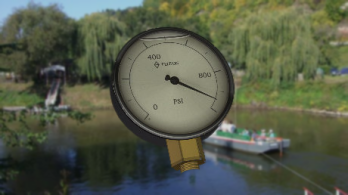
950 psi
